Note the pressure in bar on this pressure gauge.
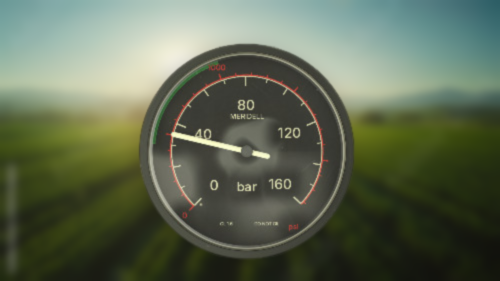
35 bar
